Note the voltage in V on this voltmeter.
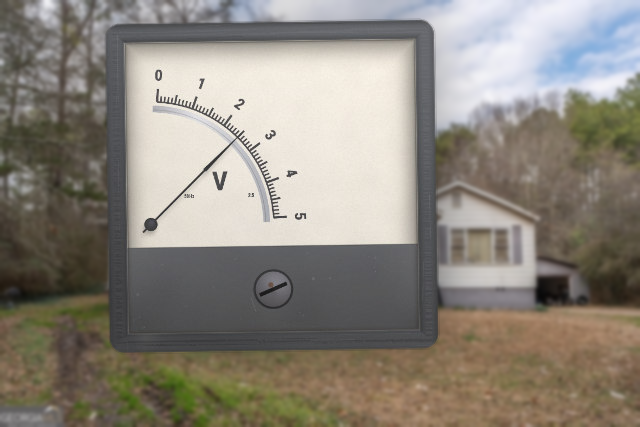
2.5 V
